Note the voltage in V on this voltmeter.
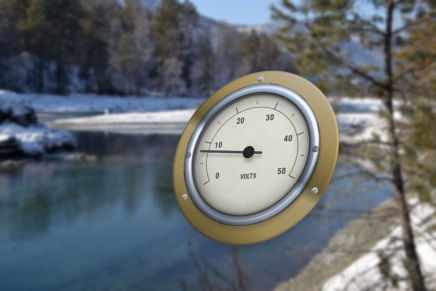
7.5 V
